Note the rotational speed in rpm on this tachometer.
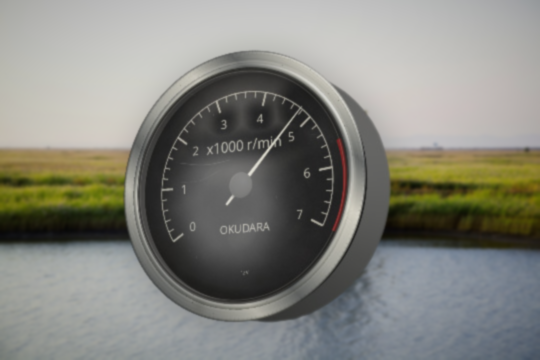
4800 rpm
